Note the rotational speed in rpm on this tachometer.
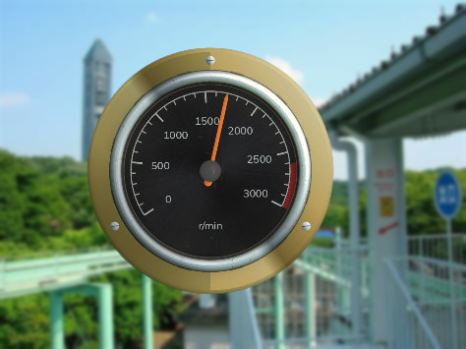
1700 rpm
